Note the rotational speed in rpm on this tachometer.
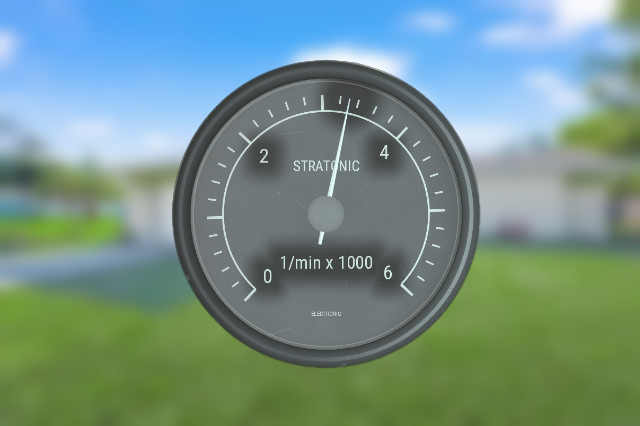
3300 rpm
